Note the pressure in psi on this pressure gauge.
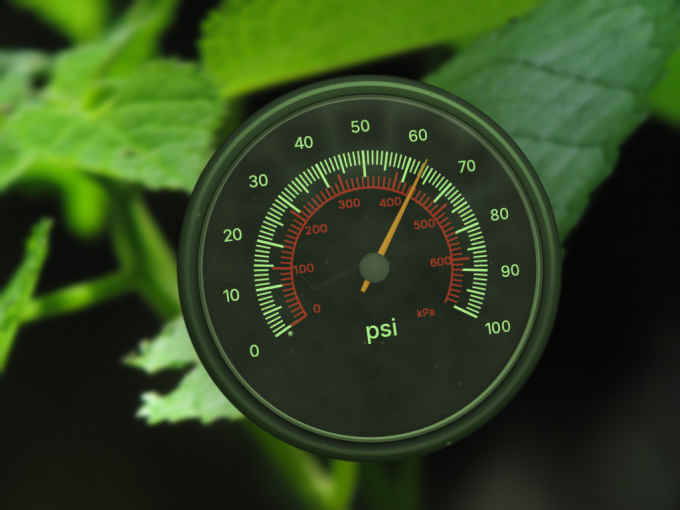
63 psi
